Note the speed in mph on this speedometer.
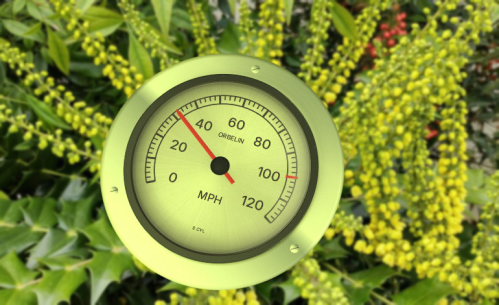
32 mph
